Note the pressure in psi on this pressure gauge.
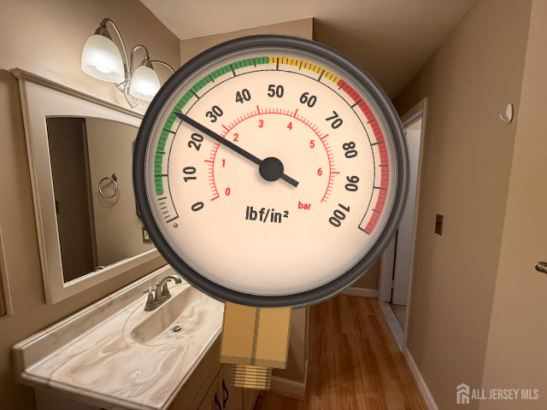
24 psi
